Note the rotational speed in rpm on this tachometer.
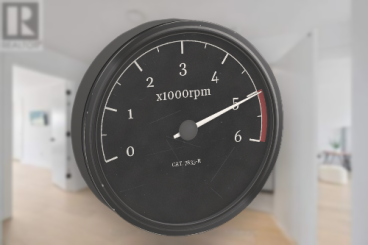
5000 rpm
